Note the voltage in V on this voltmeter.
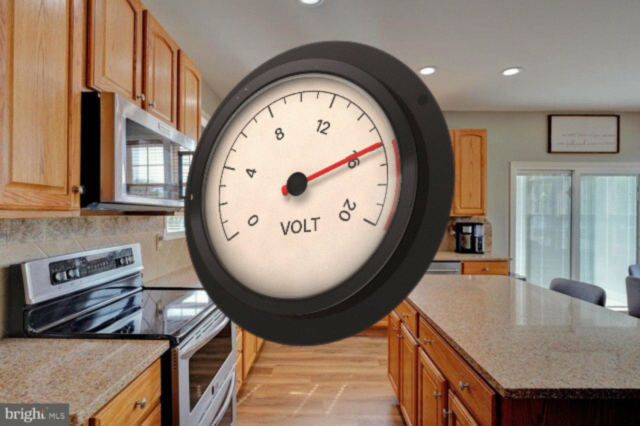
16 V
